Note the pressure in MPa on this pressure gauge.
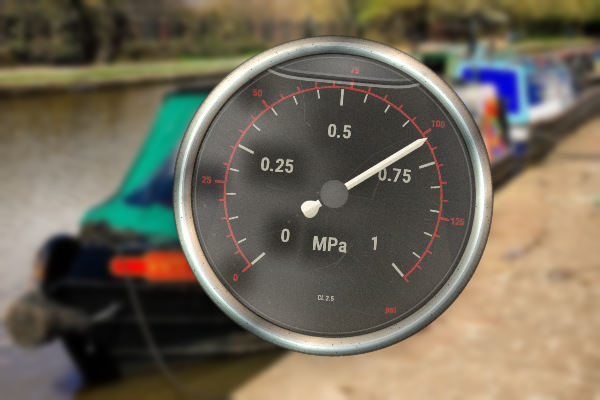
0.7 MPa
